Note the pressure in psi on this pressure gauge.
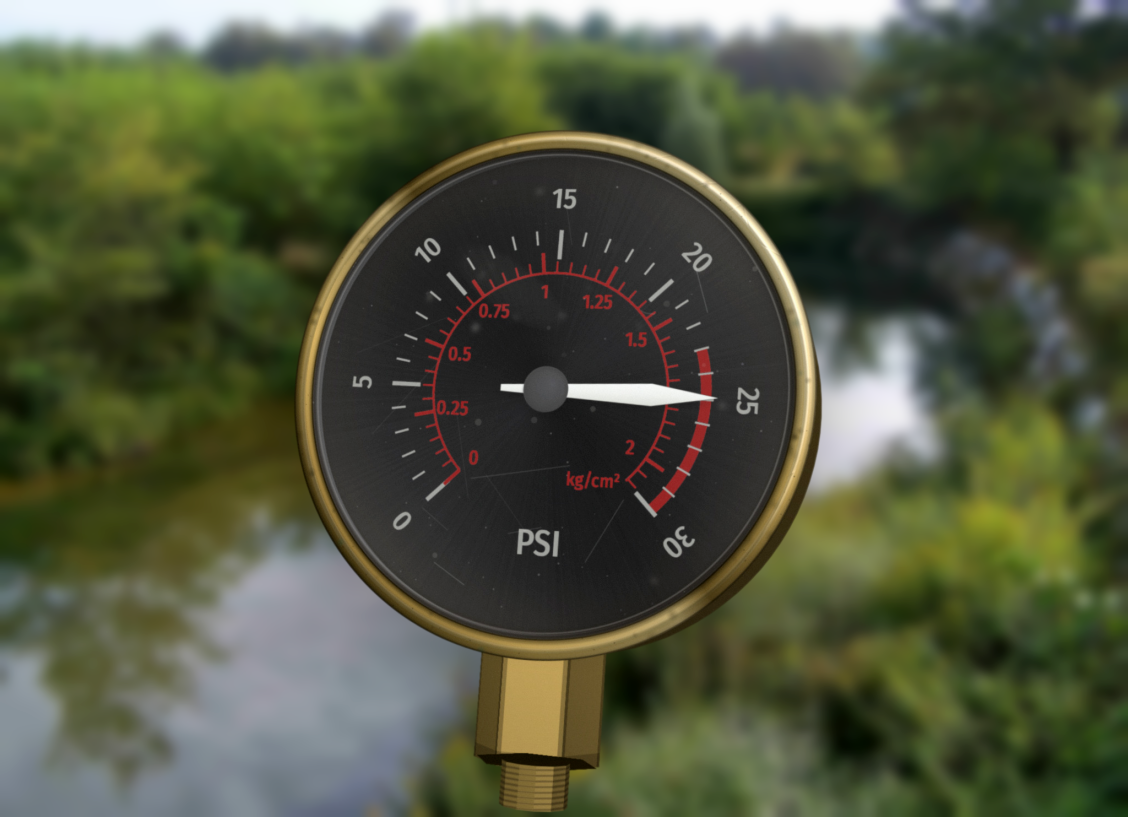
25 psi
